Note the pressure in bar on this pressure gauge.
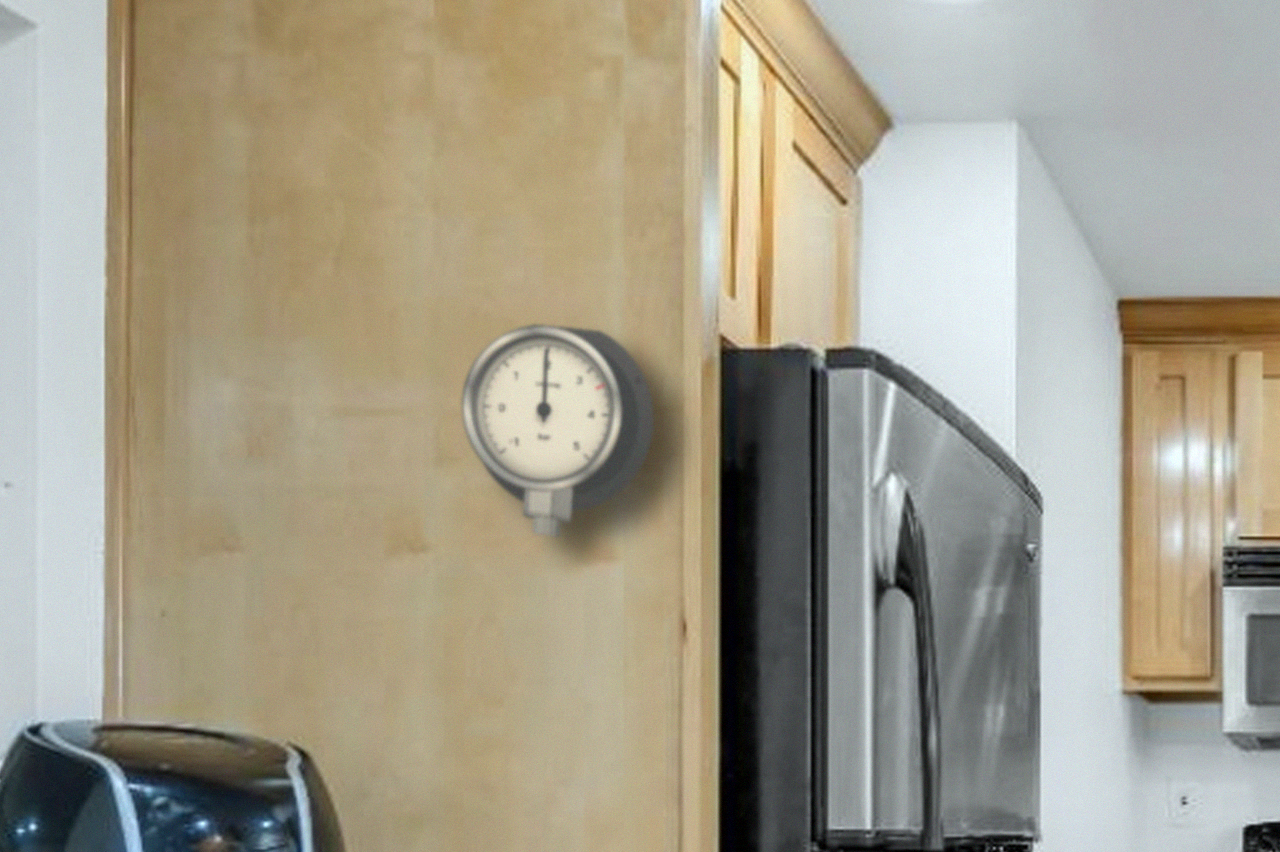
2 bar
